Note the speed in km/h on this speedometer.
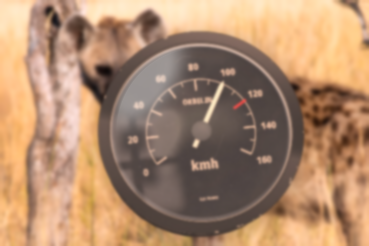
100 km/h
